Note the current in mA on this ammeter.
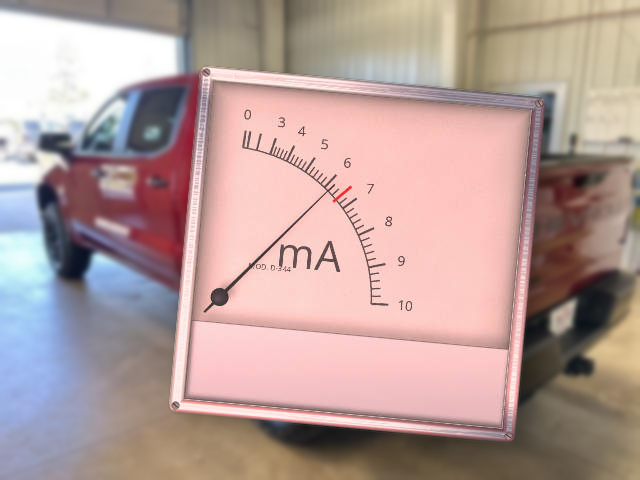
6.2 mA
